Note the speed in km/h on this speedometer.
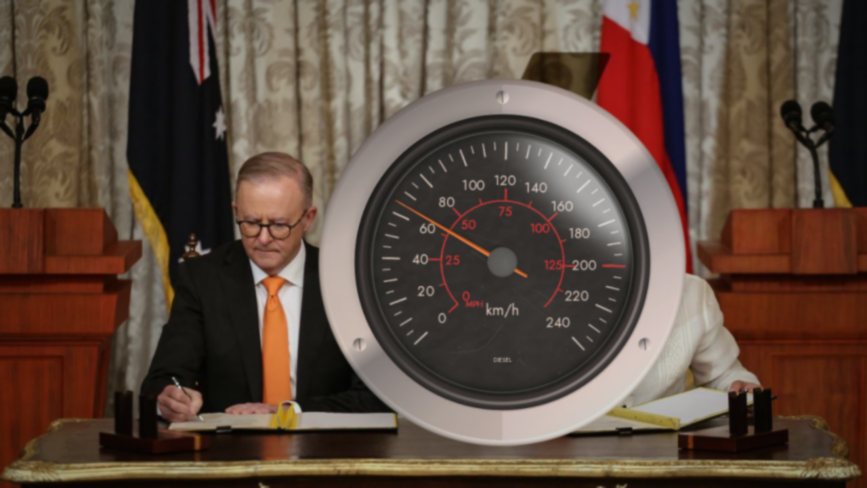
65 km/h
